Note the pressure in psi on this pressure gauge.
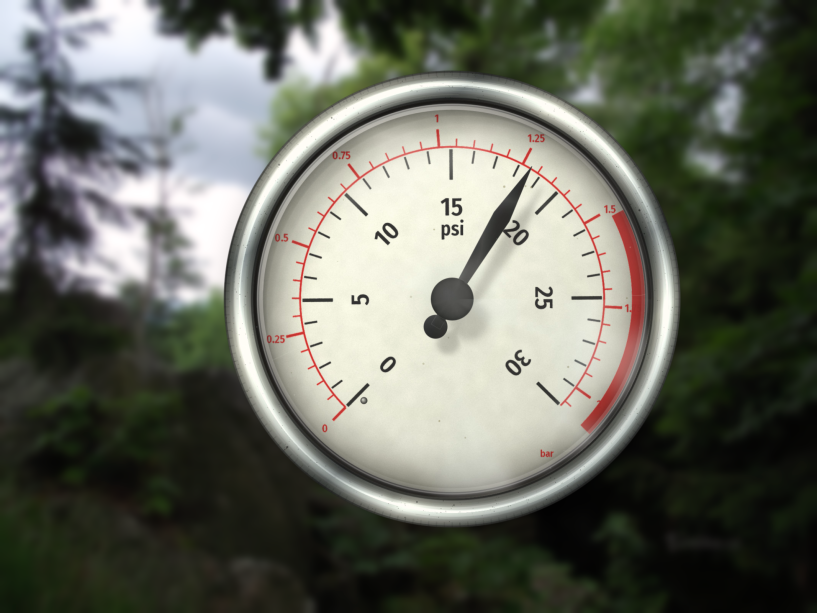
18.5 psi
